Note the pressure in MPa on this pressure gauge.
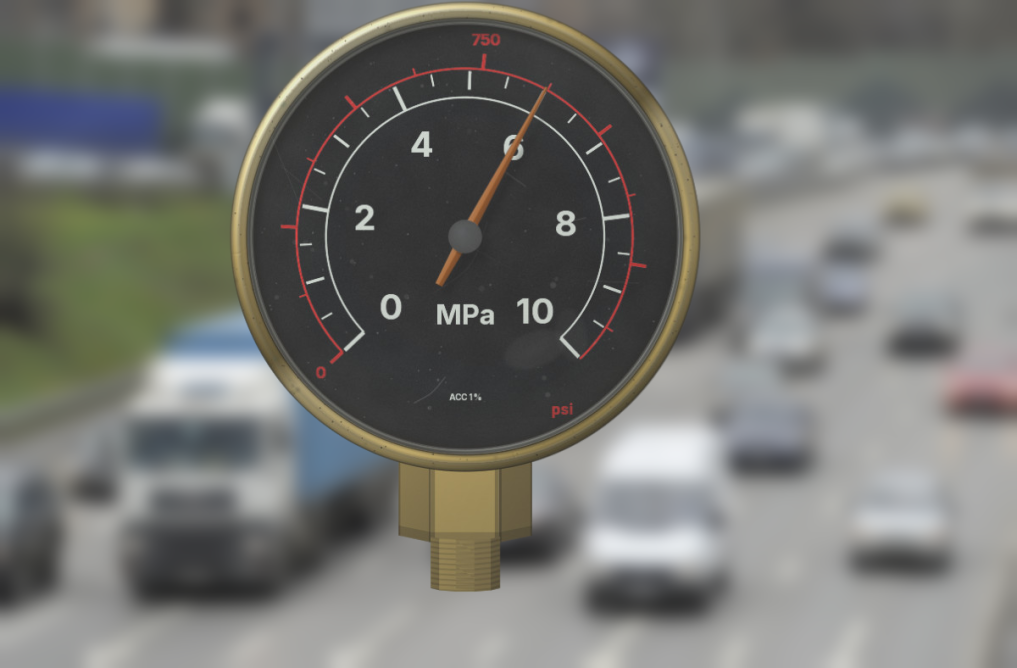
6 MPa
